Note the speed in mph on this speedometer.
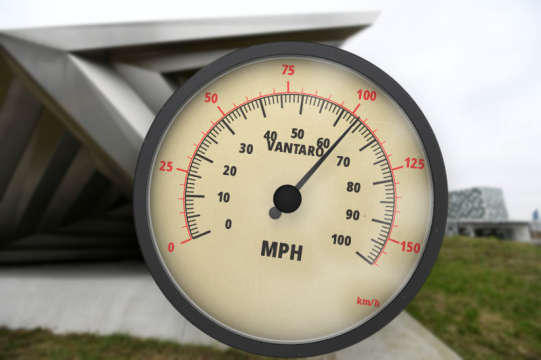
64 mph
